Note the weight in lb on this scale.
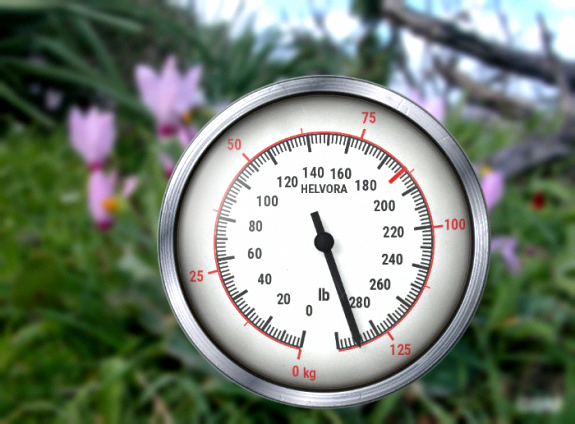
290 lb
